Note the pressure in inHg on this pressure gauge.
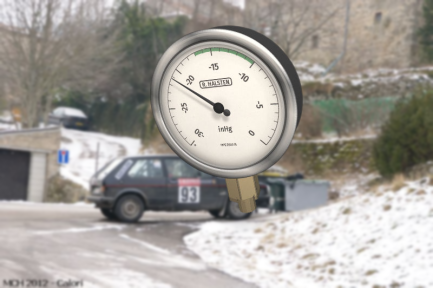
-21 inHg
